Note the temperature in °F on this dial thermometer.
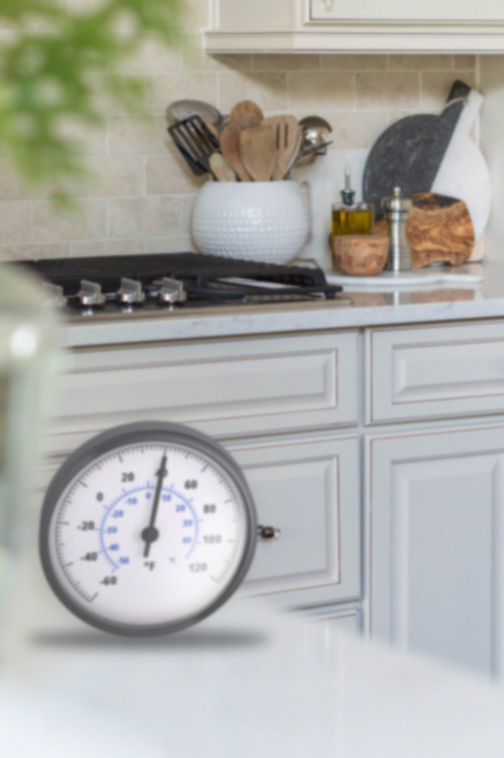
40 °F
